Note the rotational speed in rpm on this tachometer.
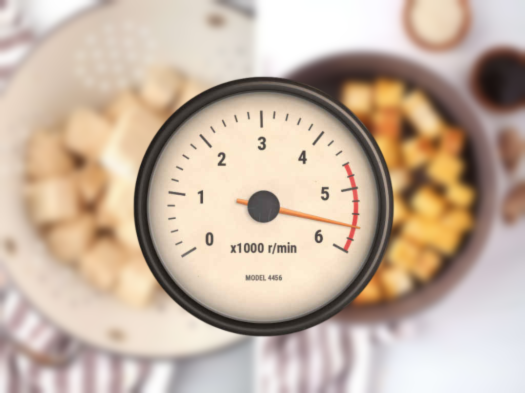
5600 rpm
